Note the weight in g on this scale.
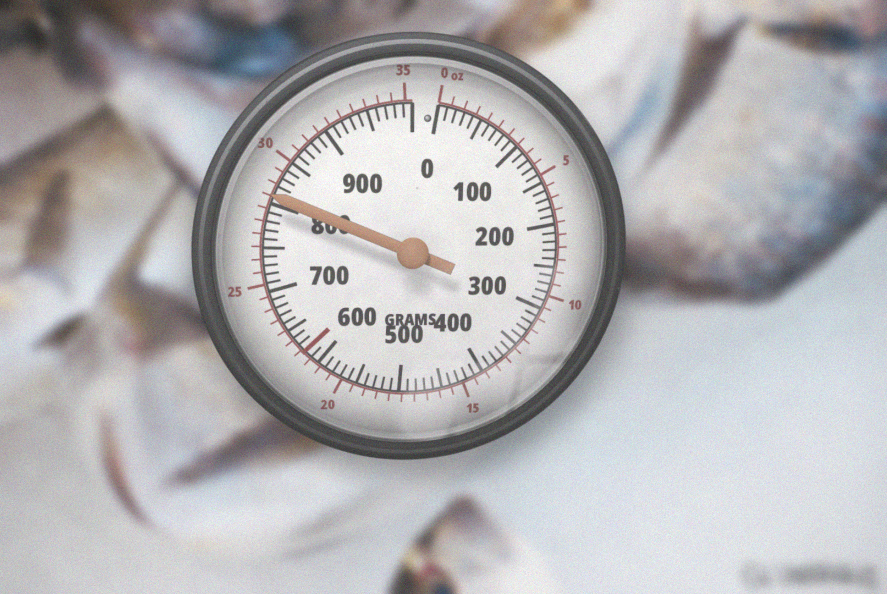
810 g
